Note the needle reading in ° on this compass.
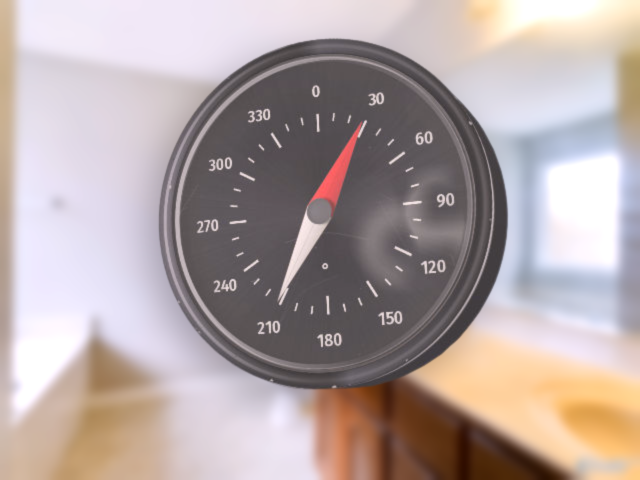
30 °
